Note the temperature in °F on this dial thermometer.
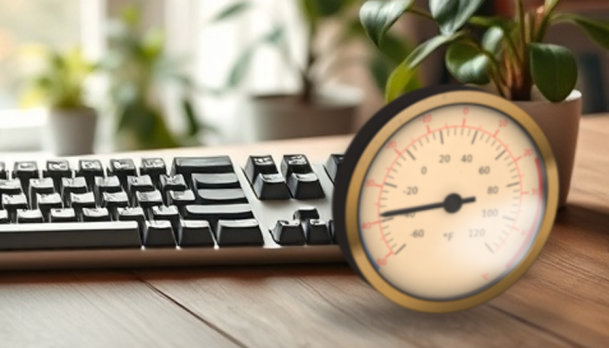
-36 °F
